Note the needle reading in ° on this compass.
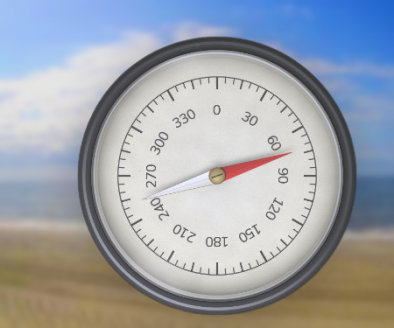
72.5 °
